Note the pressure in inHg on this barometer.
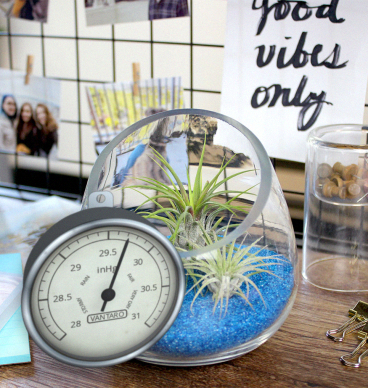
29.7 inHg
